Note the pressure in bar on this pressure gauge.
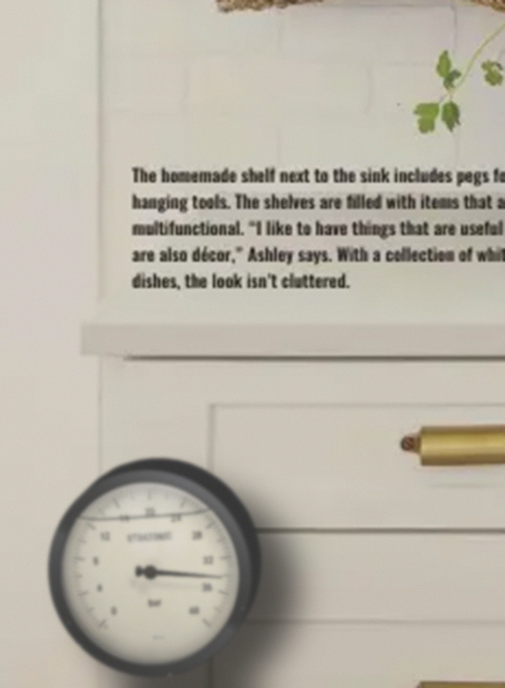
34 bar
